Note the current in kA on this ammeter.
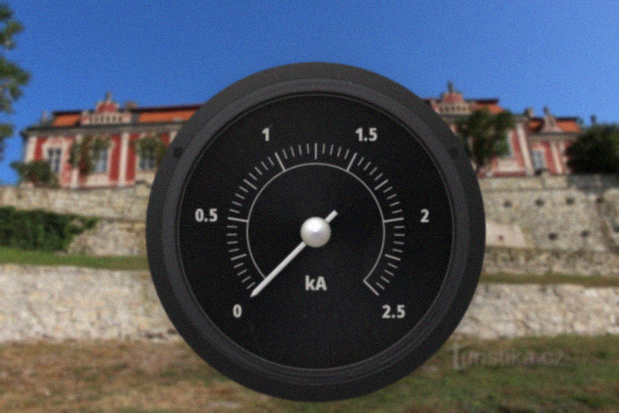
0 kA
